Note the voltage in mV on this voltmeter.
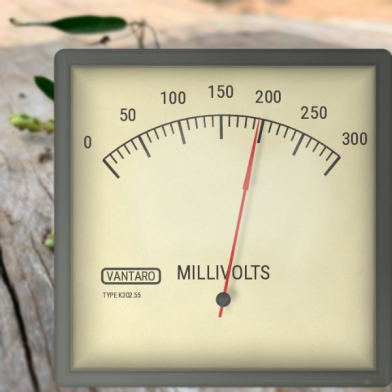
195 mV
